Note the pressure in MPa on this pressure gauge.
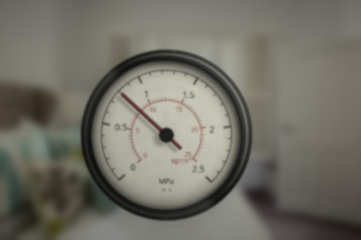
0.8 MPa
